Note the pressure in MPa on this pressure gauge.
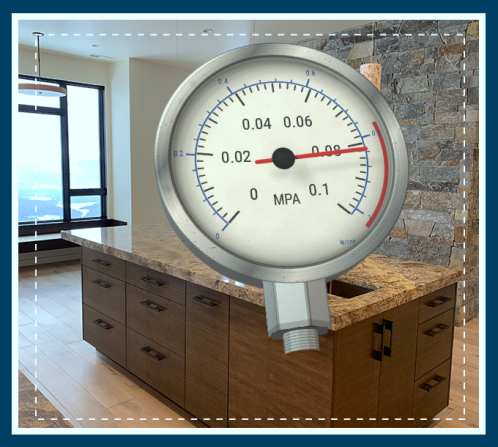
0.082 MPa
